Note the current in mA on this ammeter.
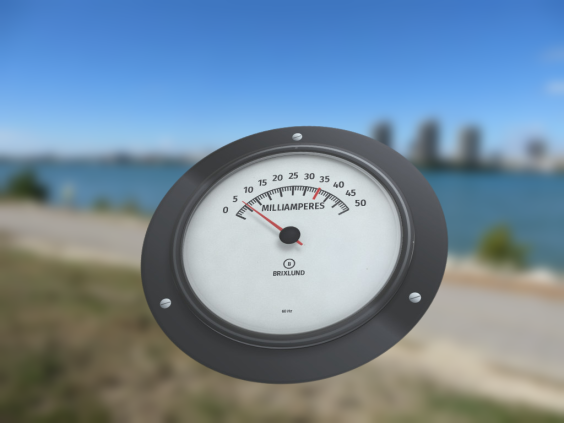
5 mA
